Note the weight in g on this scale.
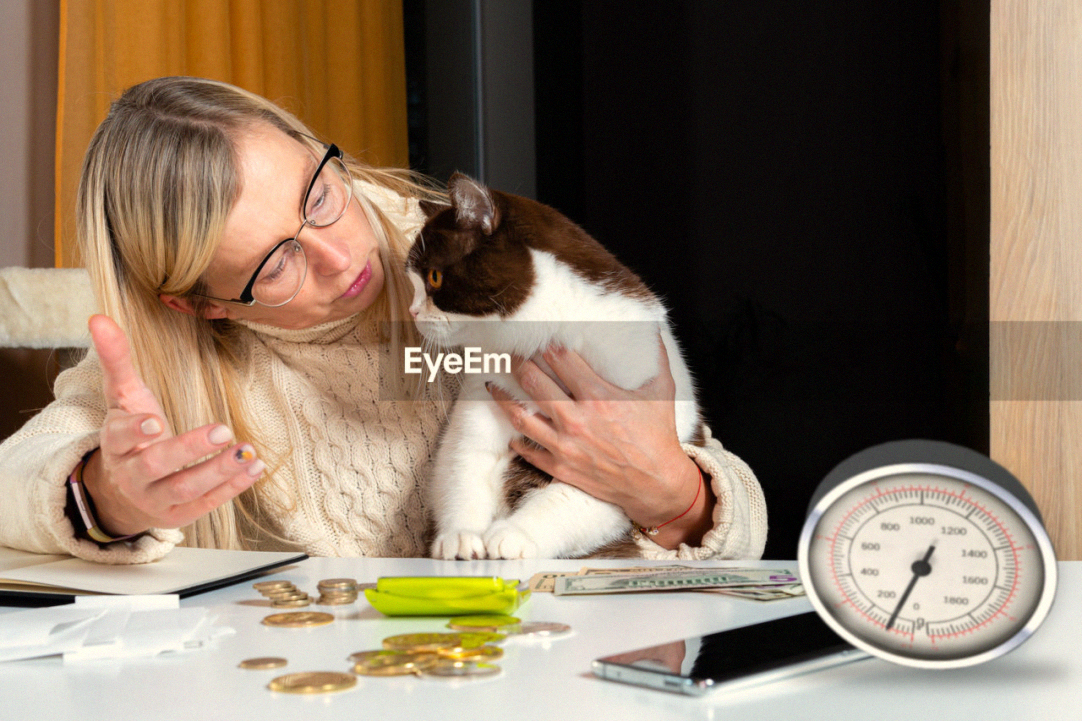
100 g
